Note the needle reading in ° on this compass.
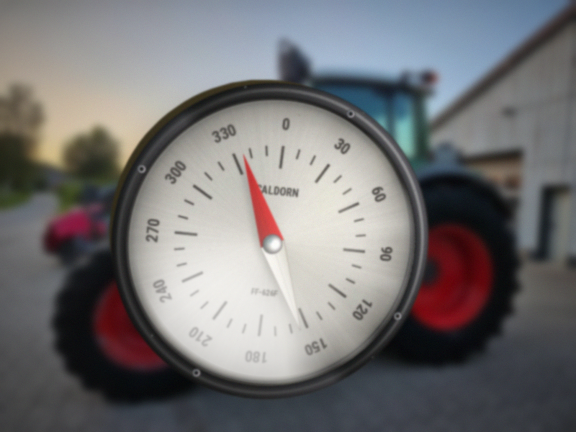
335 °
